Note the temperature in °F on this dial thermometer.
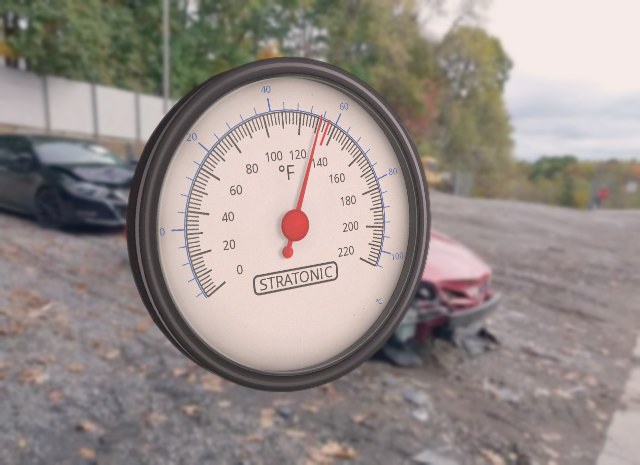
130 °F
